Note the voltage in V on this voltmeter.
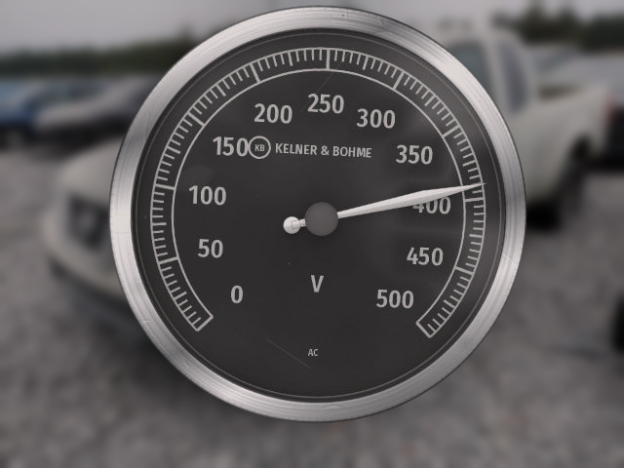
390 V
